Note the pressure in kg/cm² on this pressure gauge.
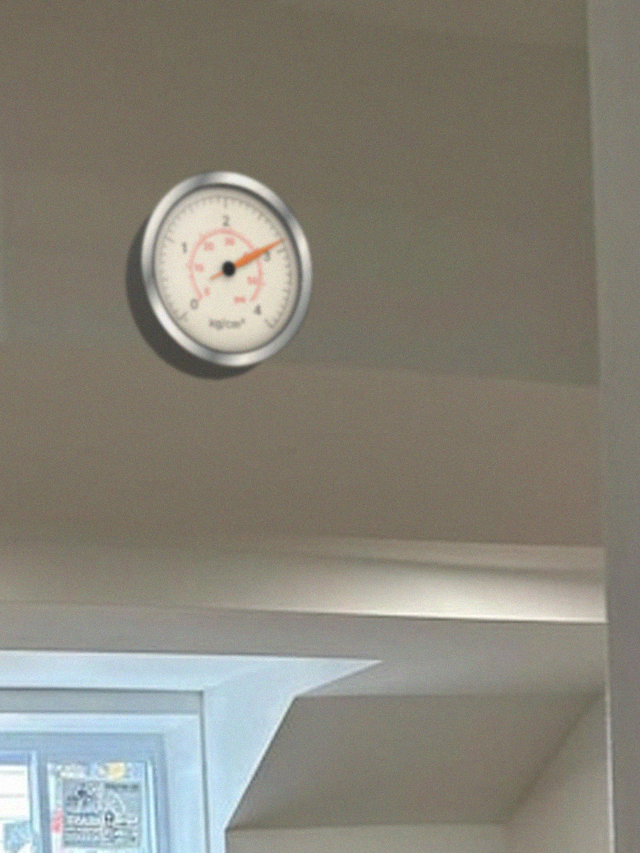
2.9 kg/cm²
